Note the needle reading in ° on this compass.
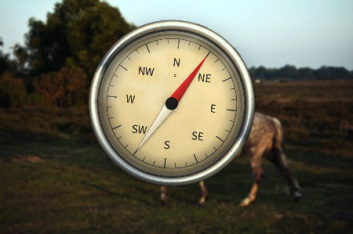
30 °
